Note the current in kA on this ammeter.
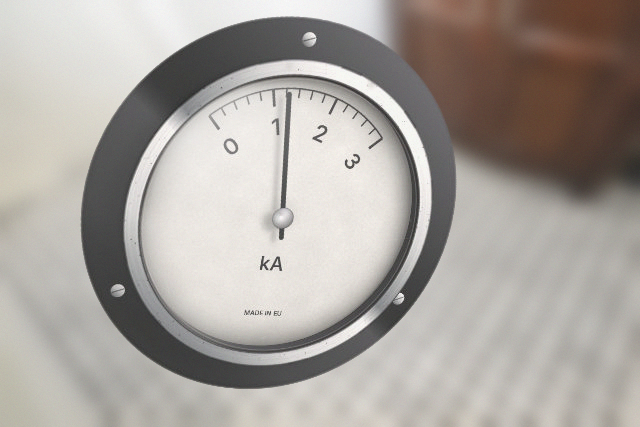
1.2 kA
